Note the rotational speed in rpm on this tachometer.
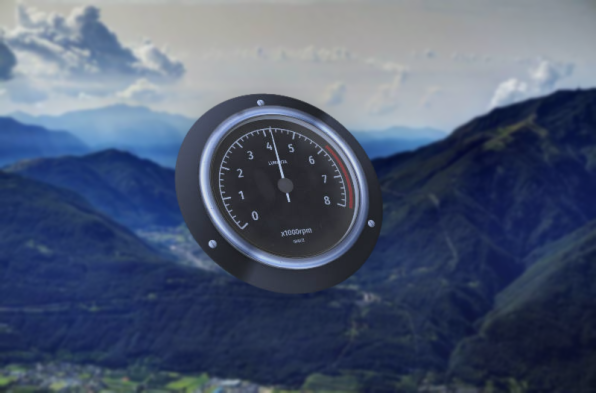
4200 rpm
